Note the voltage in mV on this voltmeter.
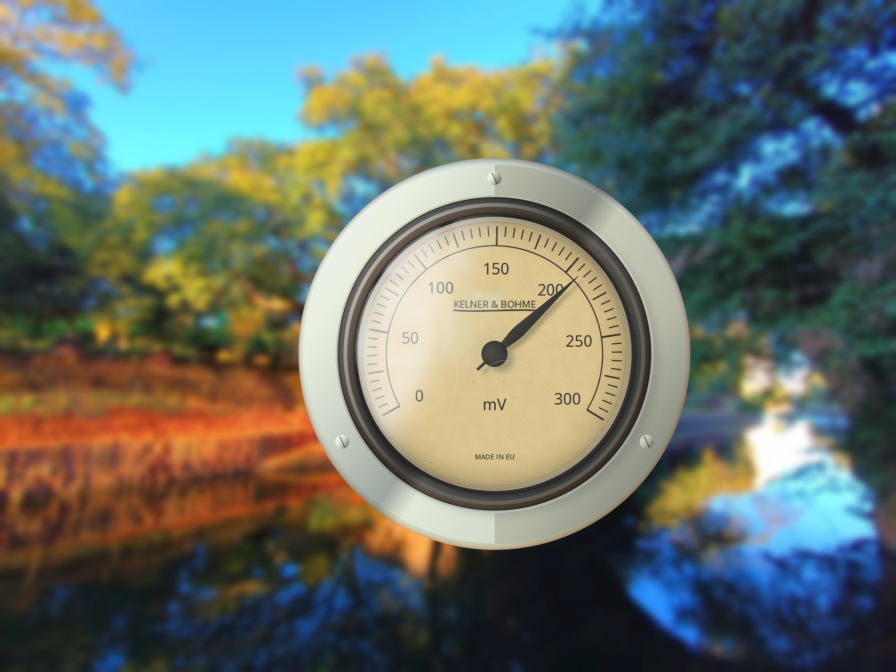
207.5 mV
